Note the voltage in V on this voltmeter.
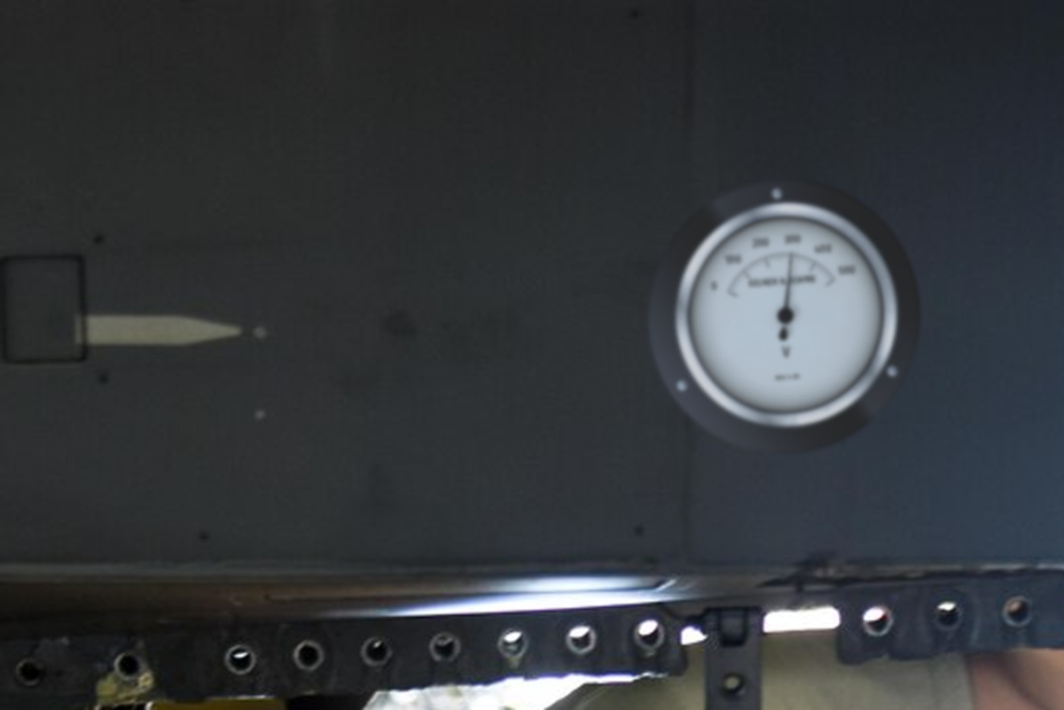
300 V
